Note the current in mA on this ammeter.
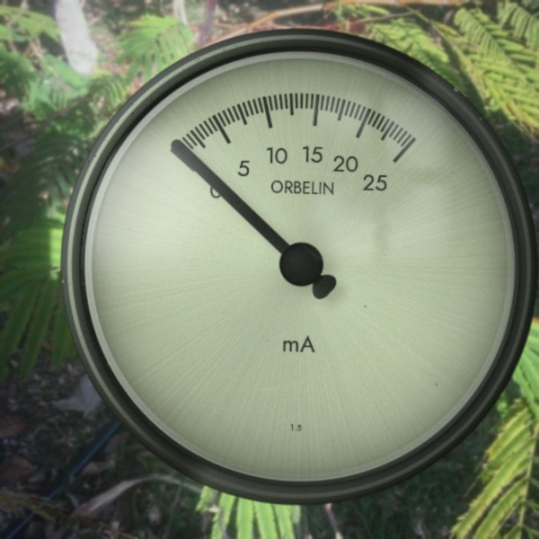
0.5 mA
